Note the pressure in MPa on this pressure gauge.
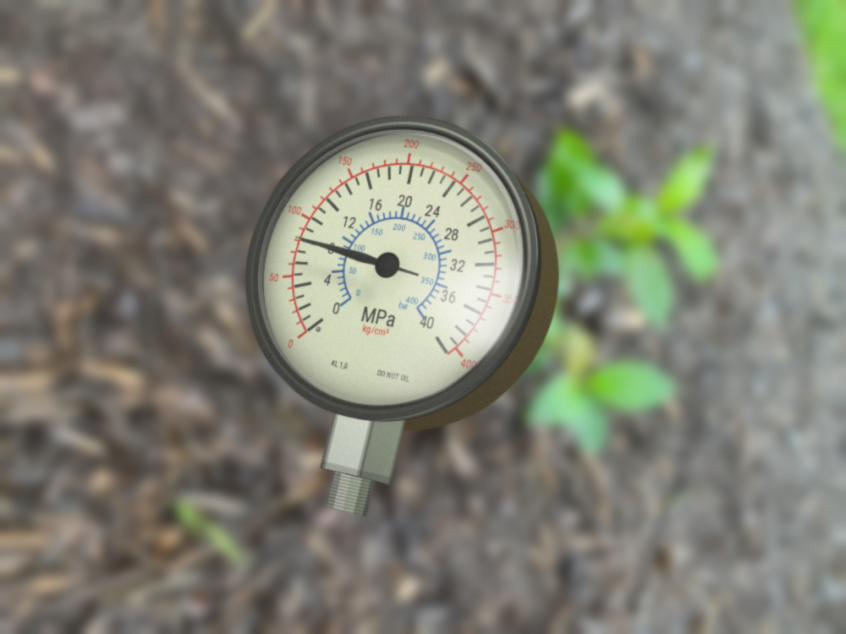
8 MPa
